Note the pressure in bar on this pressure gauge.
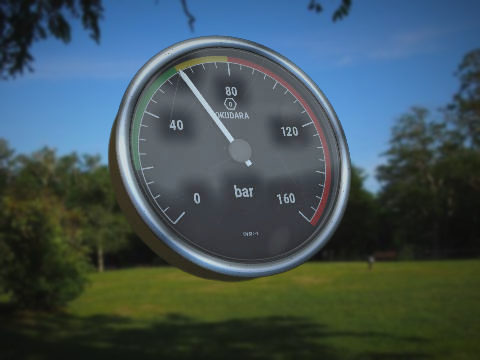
60 bar
